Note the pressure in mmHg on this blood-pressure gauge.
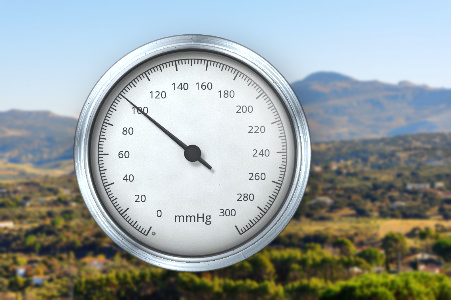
100 mmHg
